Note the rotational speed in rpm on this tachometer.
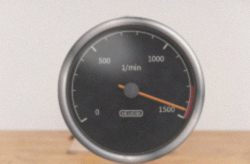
1450 rpm
